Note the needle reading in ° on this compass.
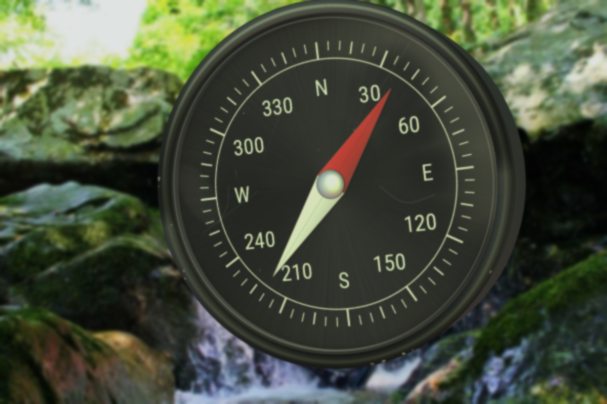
40 °
